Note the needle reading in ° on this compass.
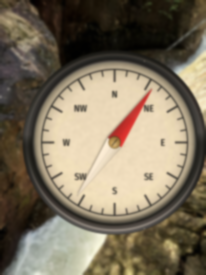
35 °
